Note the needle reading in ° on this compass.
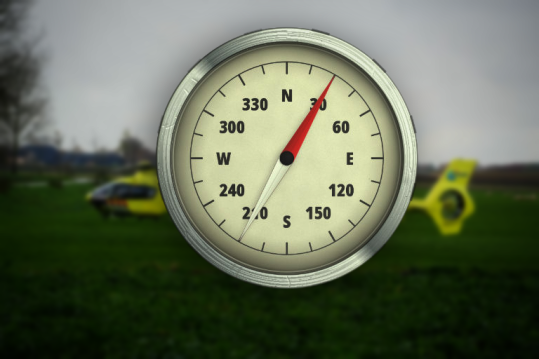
30 °
